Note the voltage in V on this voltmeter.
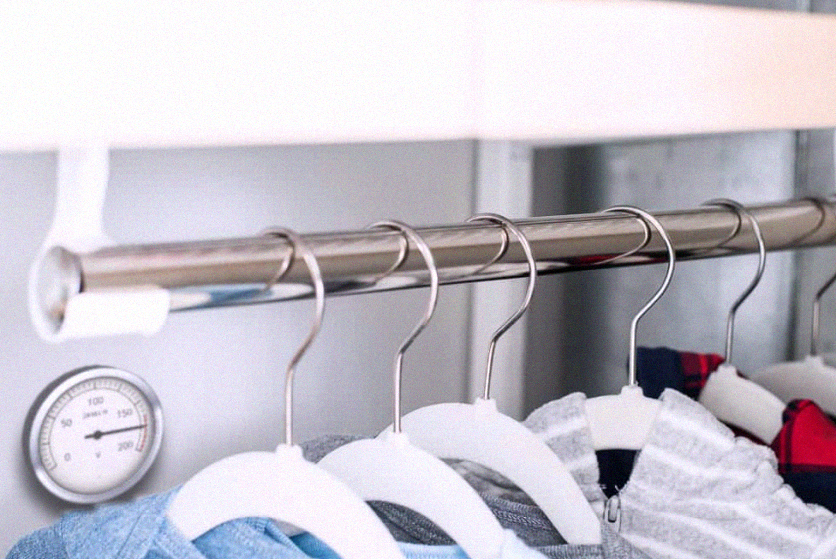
175 V
